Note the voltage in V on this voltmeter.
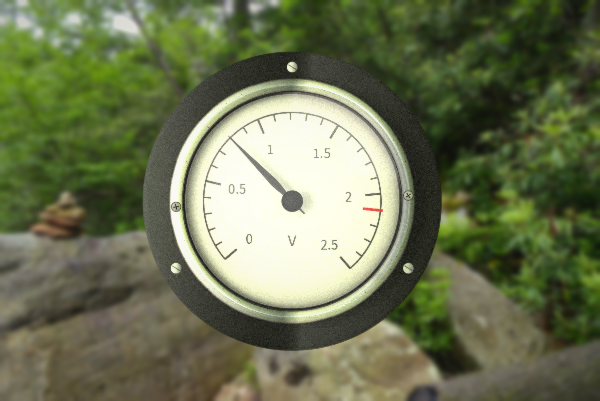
0.8 V
